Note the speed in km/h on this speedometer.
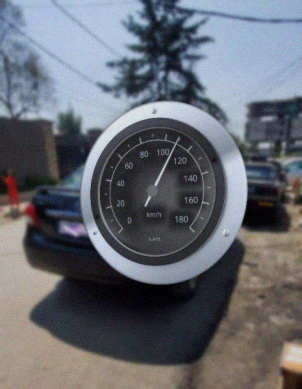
110 km/h
